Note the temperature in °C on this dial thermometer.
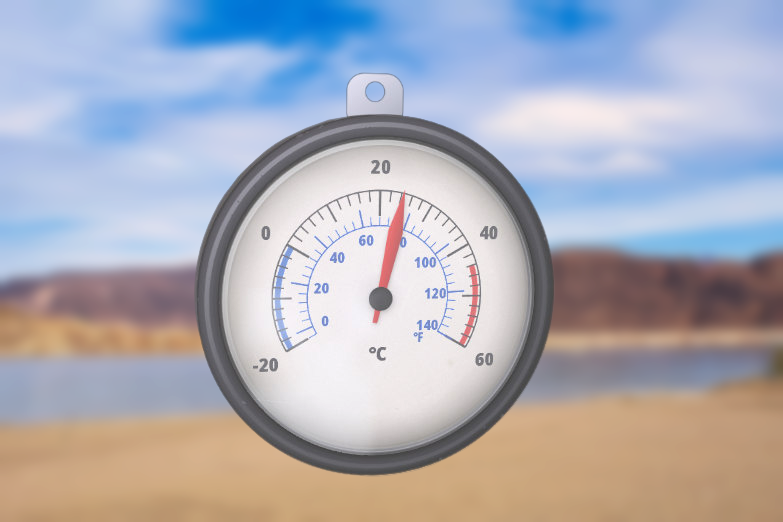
24 °C
